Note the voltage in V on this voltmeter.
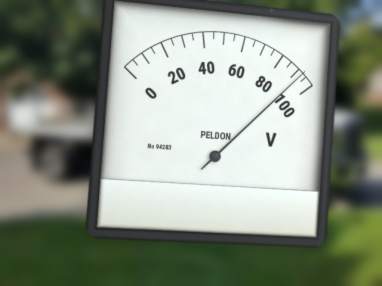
92.5 V
